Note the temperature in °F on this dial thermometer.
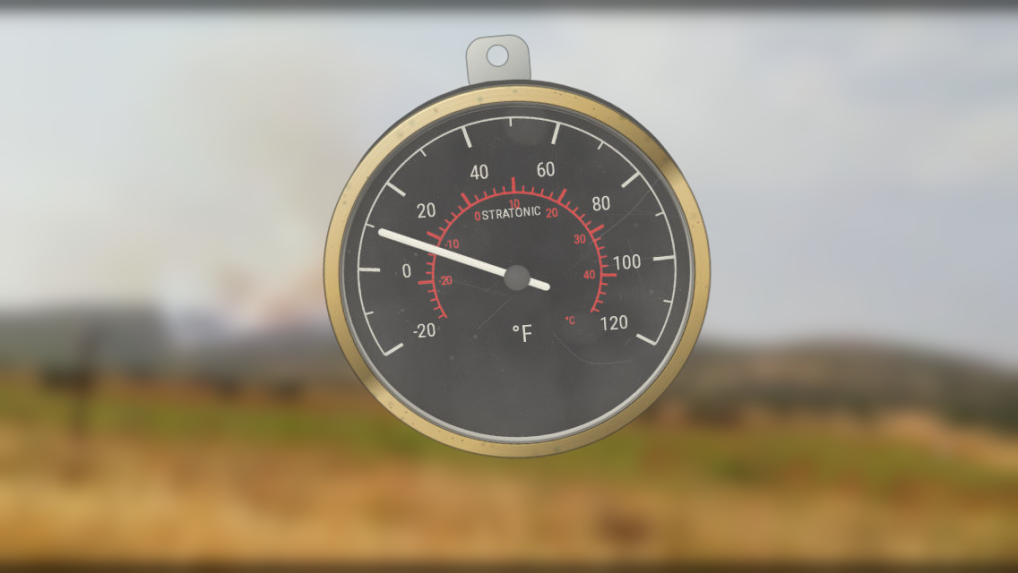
10 °F
